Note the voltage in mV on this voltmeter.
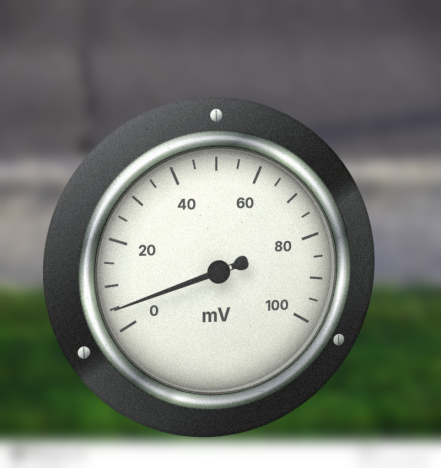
5 mV
